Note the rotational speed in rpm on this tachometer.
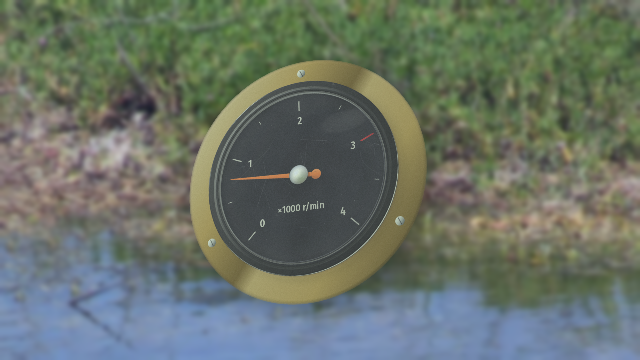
750 rpm
